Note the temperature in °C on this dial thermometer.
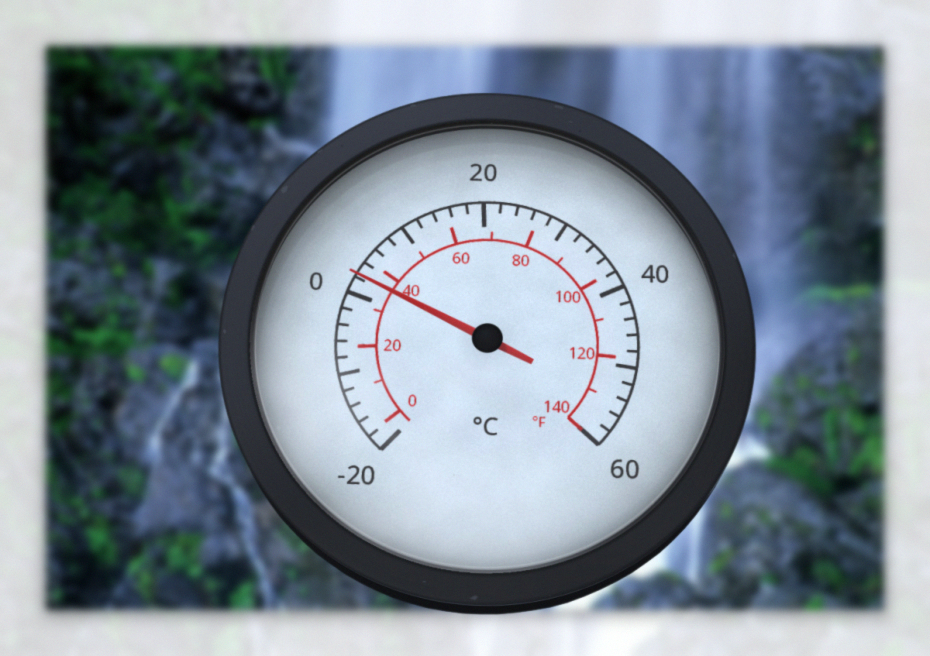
2 °C
